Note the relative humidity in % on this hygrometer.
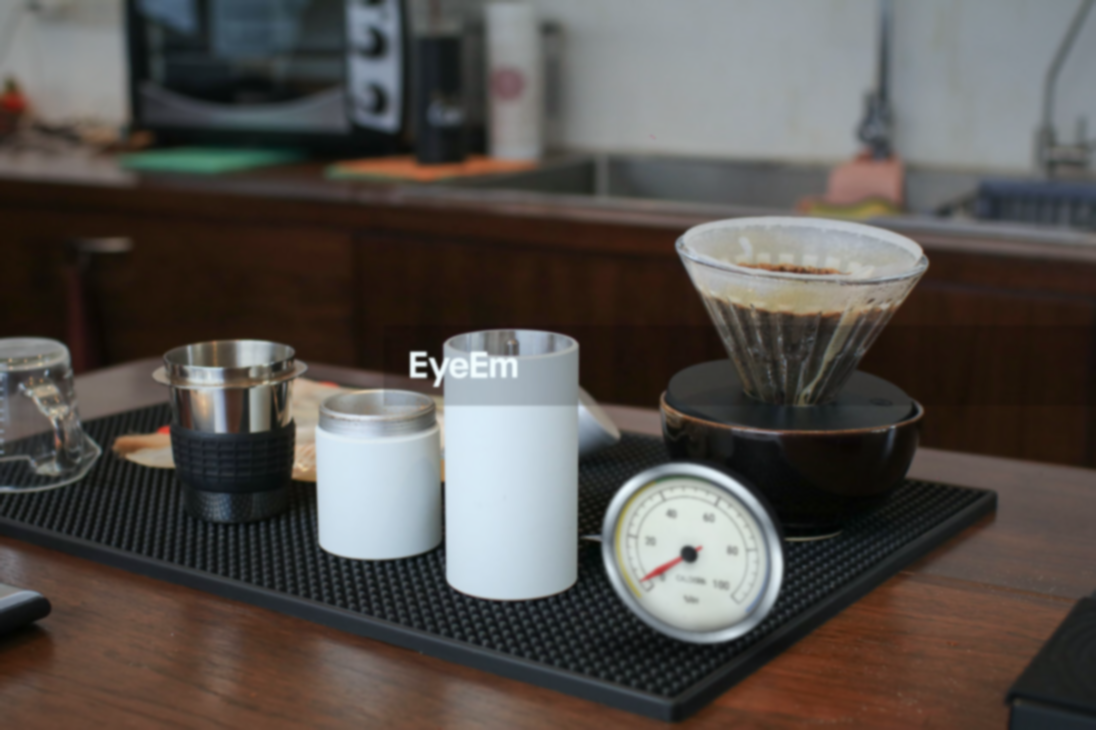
4 %
